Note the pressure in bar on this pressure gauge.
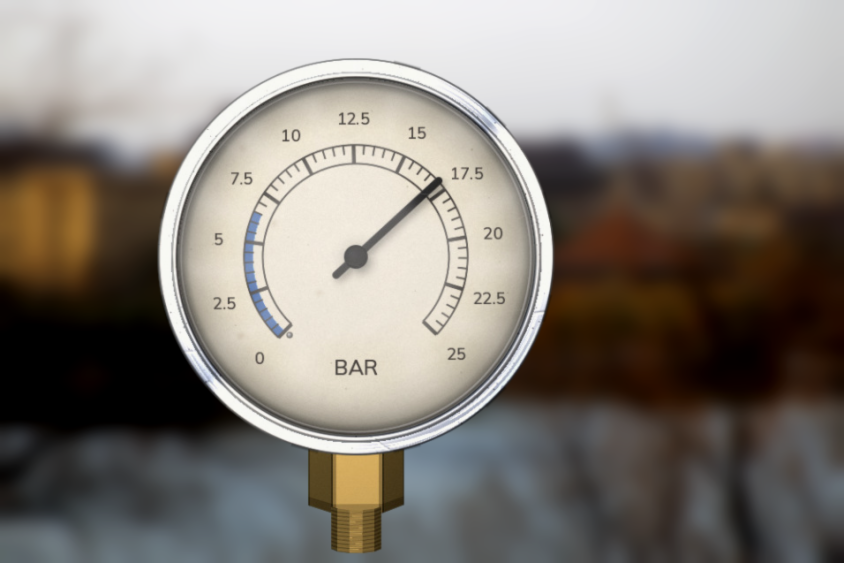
17 bar
